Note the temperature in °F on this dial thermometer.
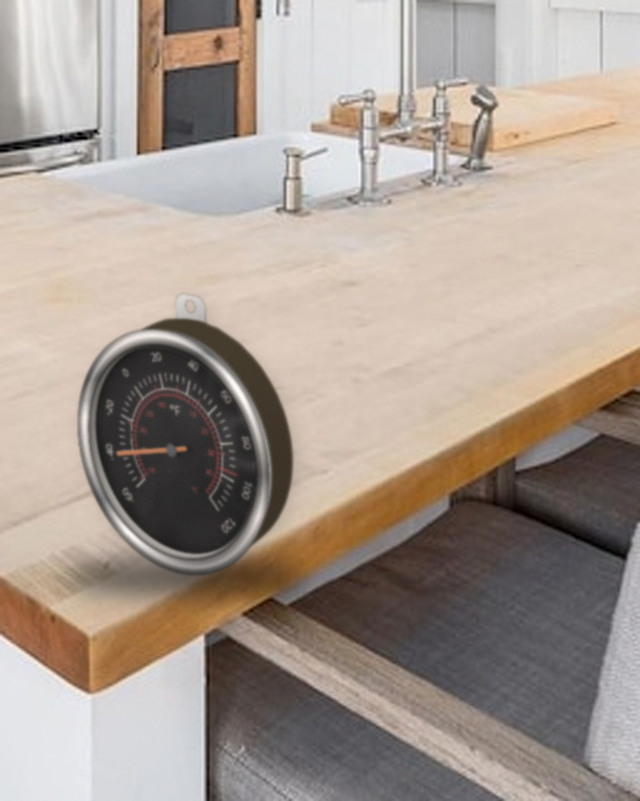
-40 °F
